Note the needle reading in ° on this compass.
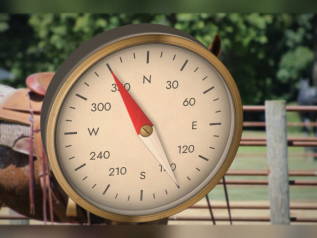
330 °
